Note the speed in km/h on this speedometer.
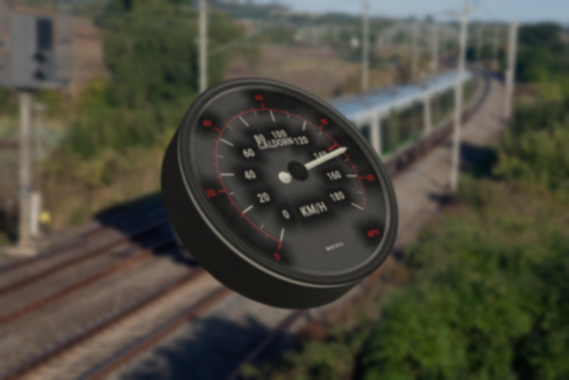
145 km/h
